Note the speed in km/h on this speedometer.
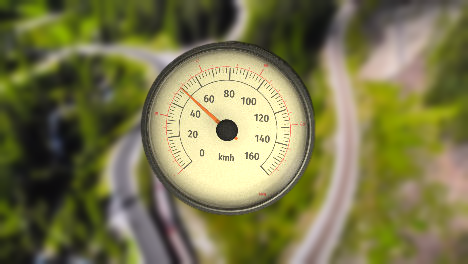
50 km/h
